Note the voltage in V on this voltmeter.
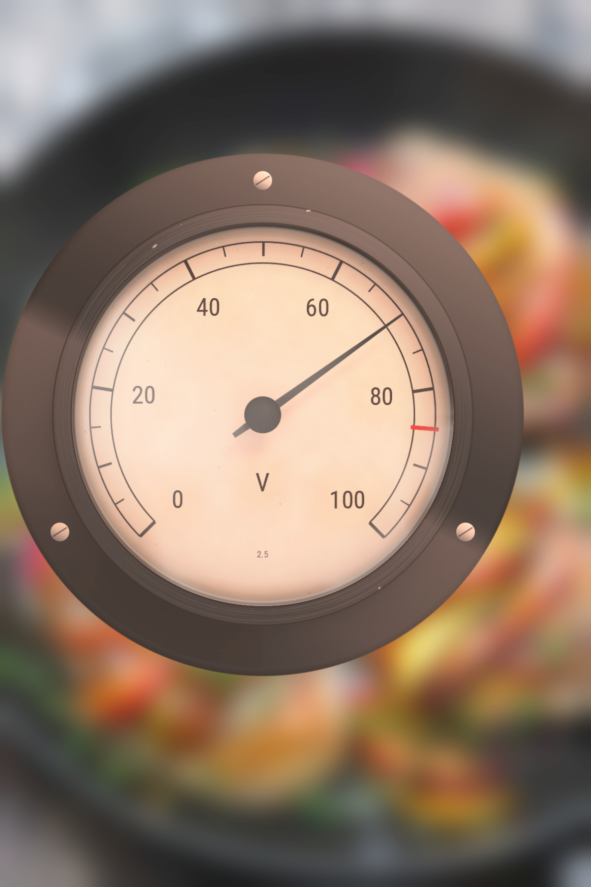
70 V
